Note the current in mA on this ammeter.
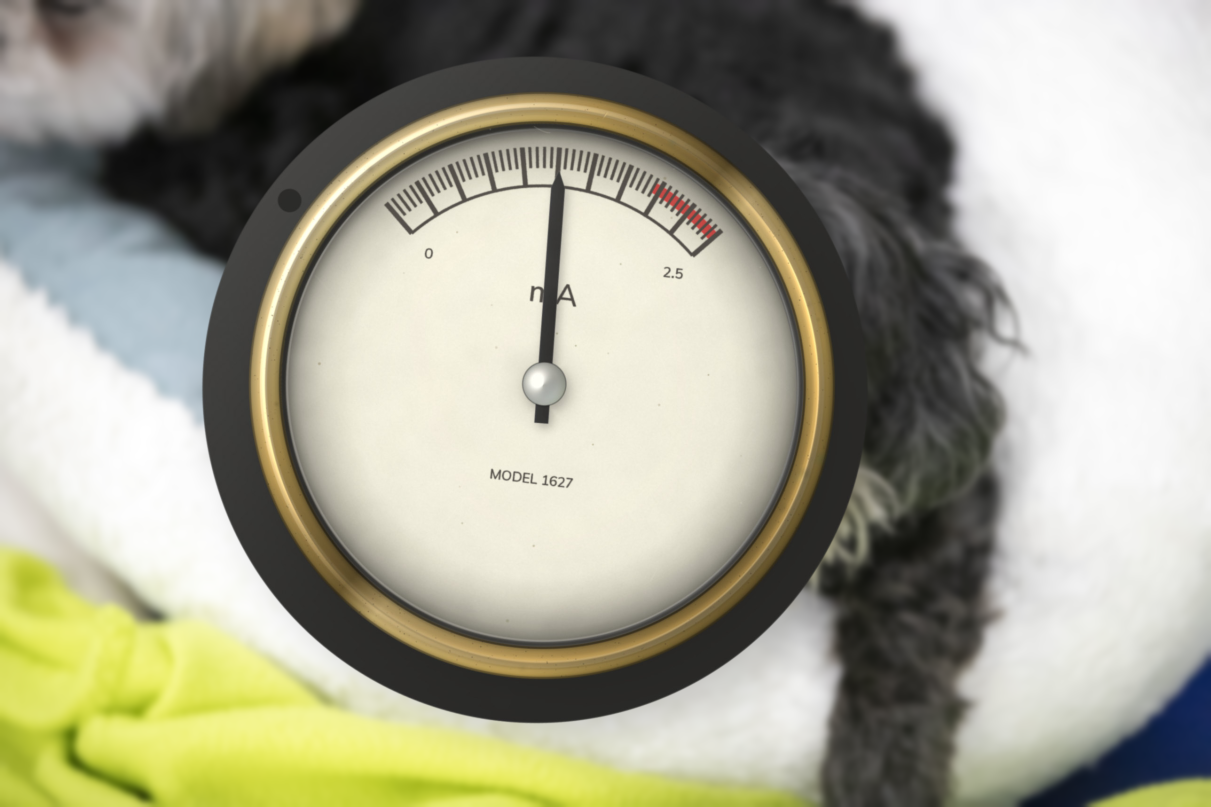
1.25 mA
